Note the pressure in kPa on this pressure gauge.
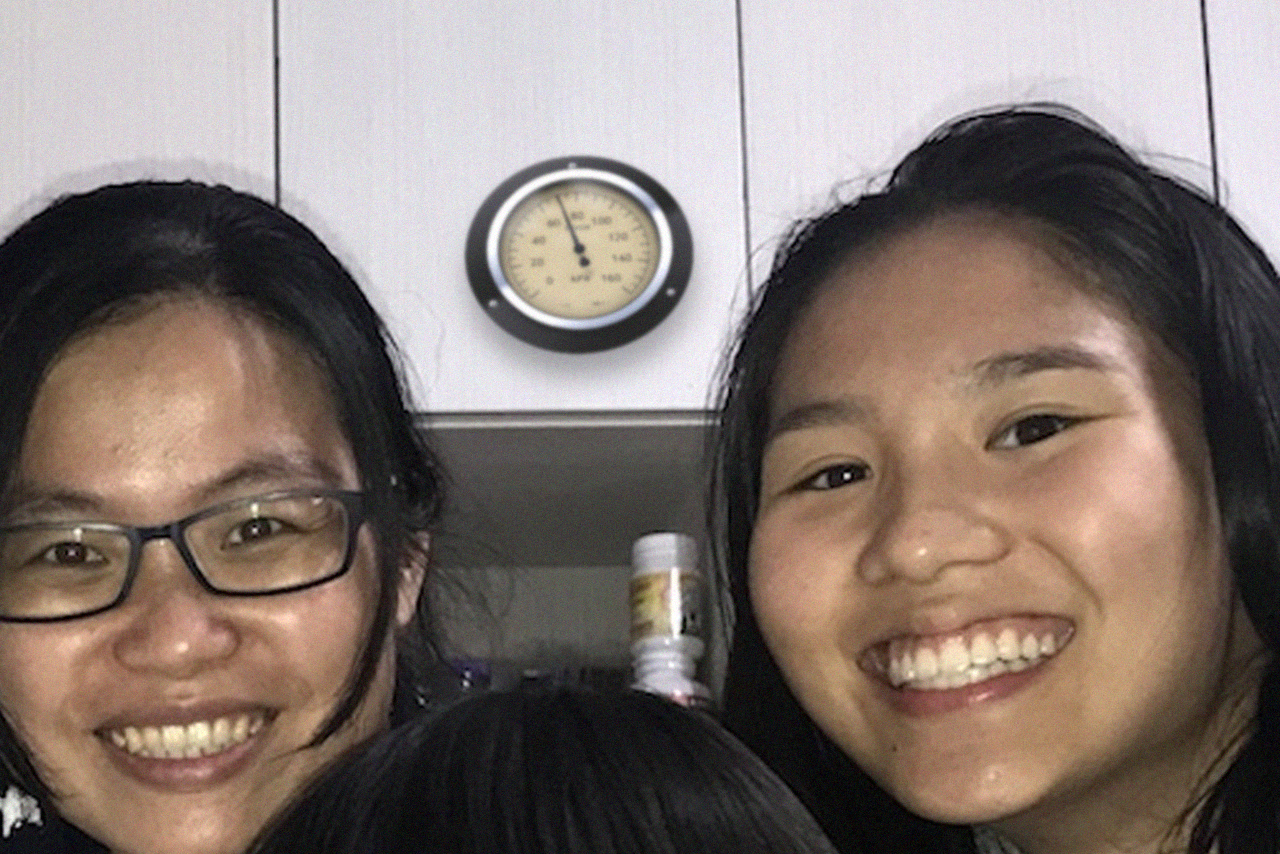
70 kPa
